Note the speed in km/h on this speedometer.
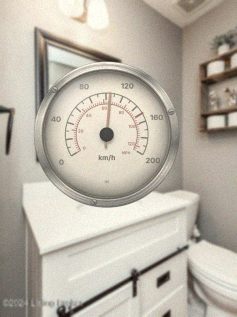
105 km/h
